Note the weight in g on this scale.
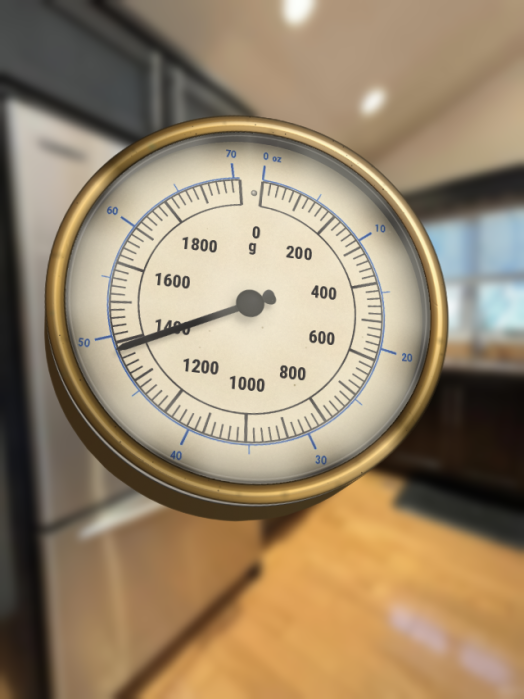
1380 g
